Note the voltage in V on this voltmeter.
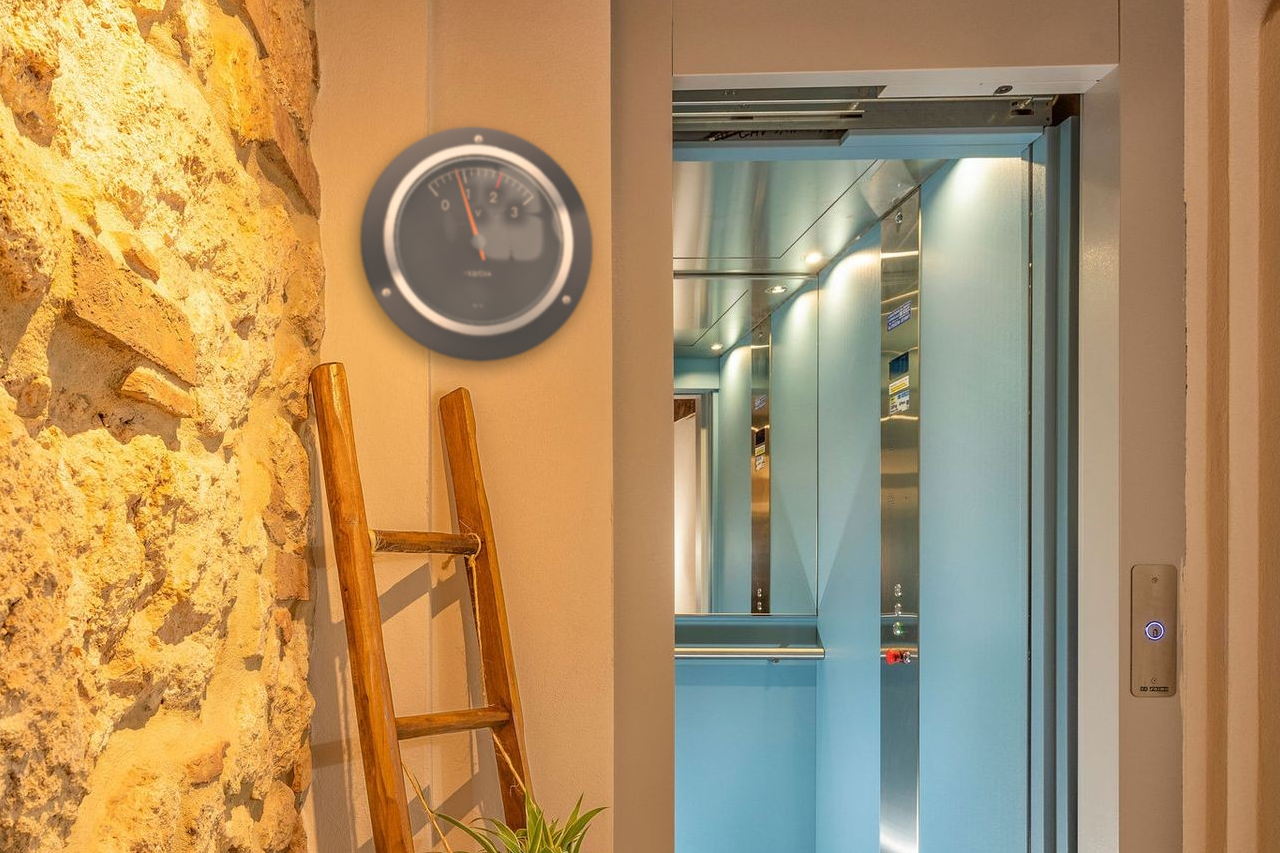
0.8 V
